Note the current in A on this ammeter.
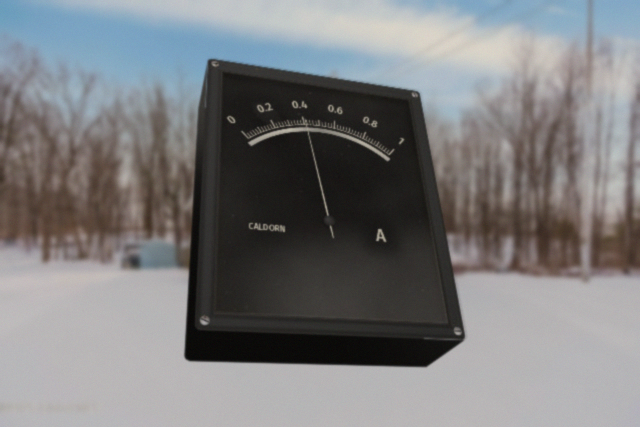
0.4 A
